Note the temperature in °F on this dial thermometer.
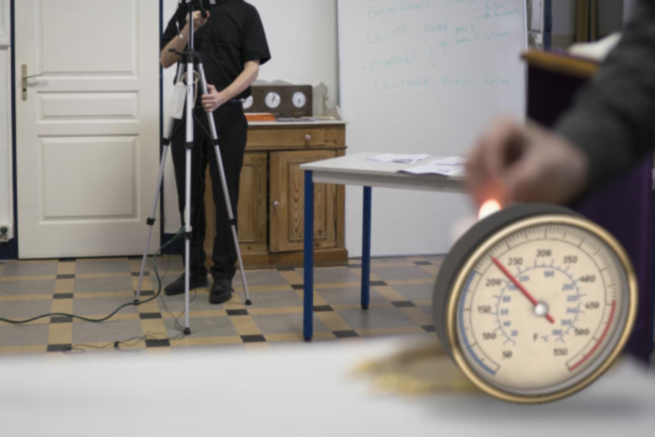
225 °F
